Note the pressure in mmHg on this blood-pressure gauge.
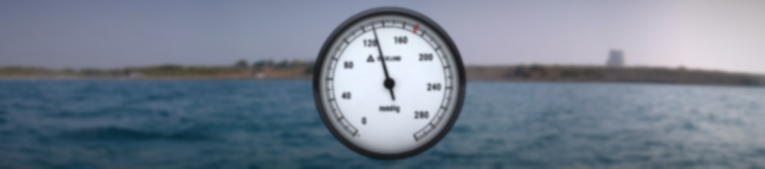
130 mmHg
